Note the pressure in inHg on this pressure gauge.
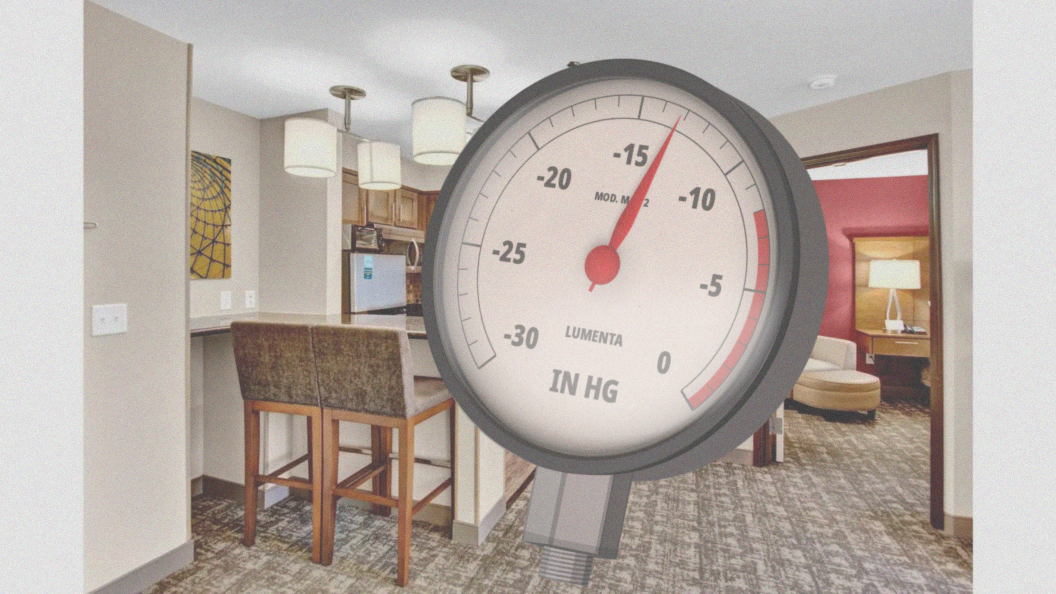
-13 inHg
